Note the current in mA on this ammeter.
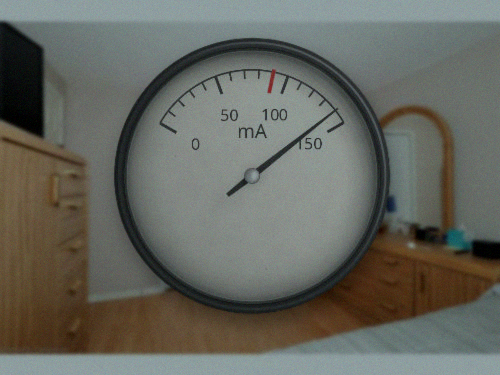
140 mA
